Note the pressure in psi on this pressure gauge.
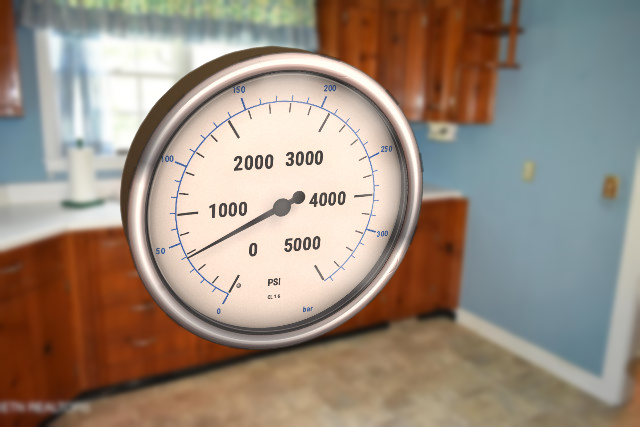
600 psi
